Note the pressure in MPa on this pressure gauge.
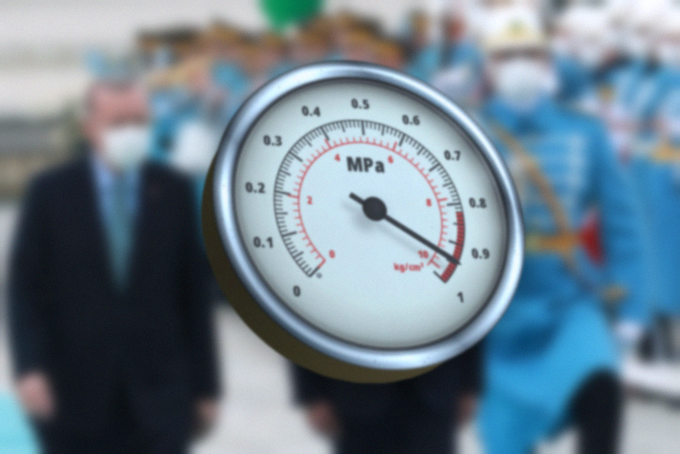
0.95 MPa
